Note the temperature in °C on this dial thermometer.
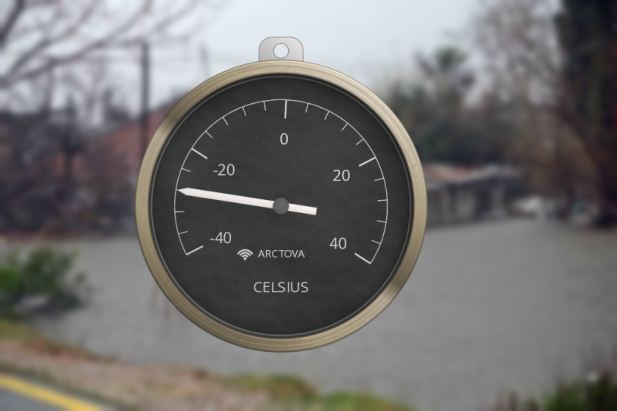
-28 °C
